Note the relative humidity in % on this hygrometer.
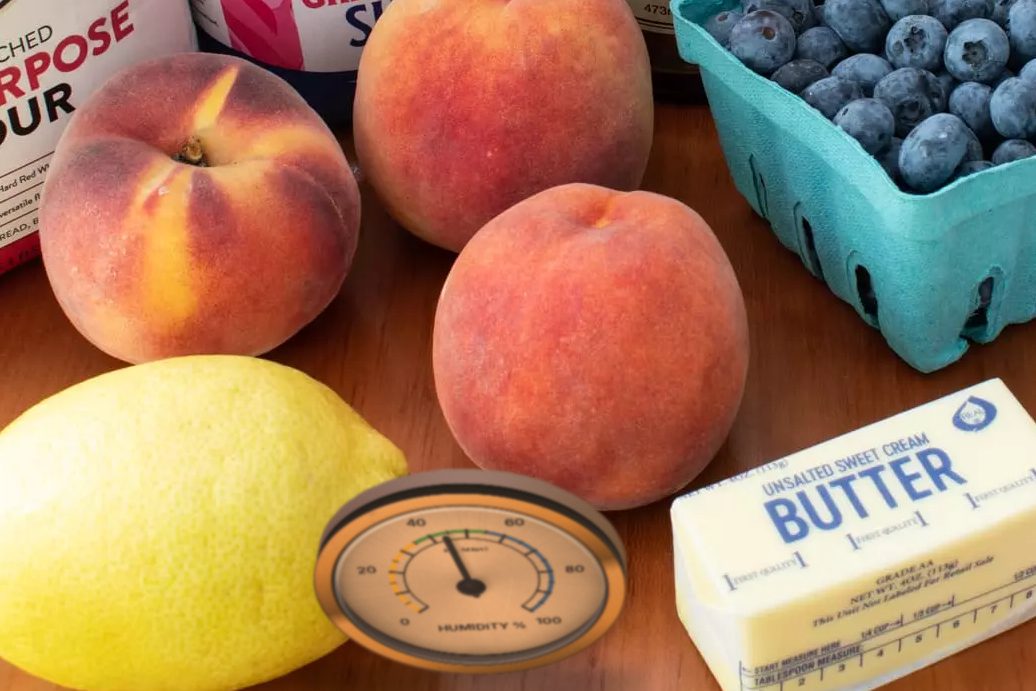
45 %
